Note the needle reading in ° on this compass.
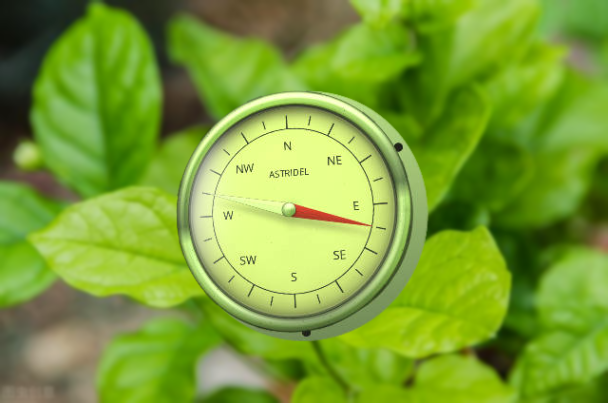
105 °
